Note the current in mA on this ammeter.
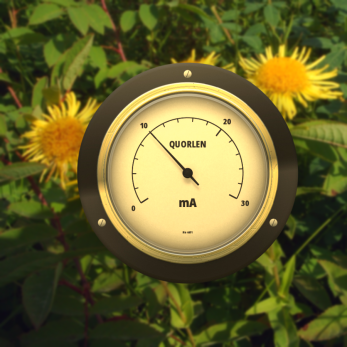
10 mA
